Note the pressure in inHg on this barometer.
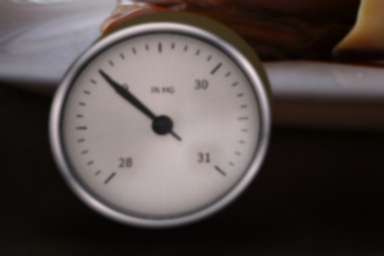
29 inHg
